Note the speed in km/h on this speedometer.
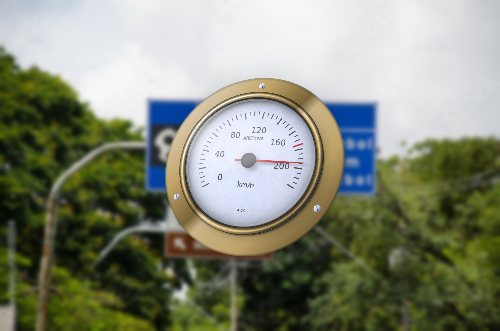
195 km/h
